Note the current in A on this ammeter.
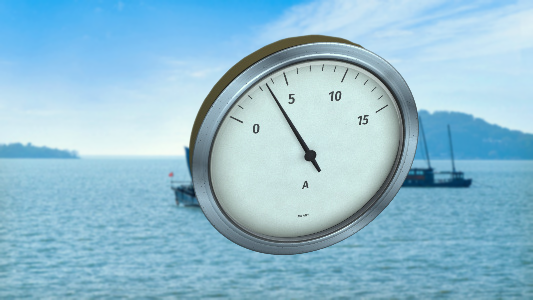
3.5 A
